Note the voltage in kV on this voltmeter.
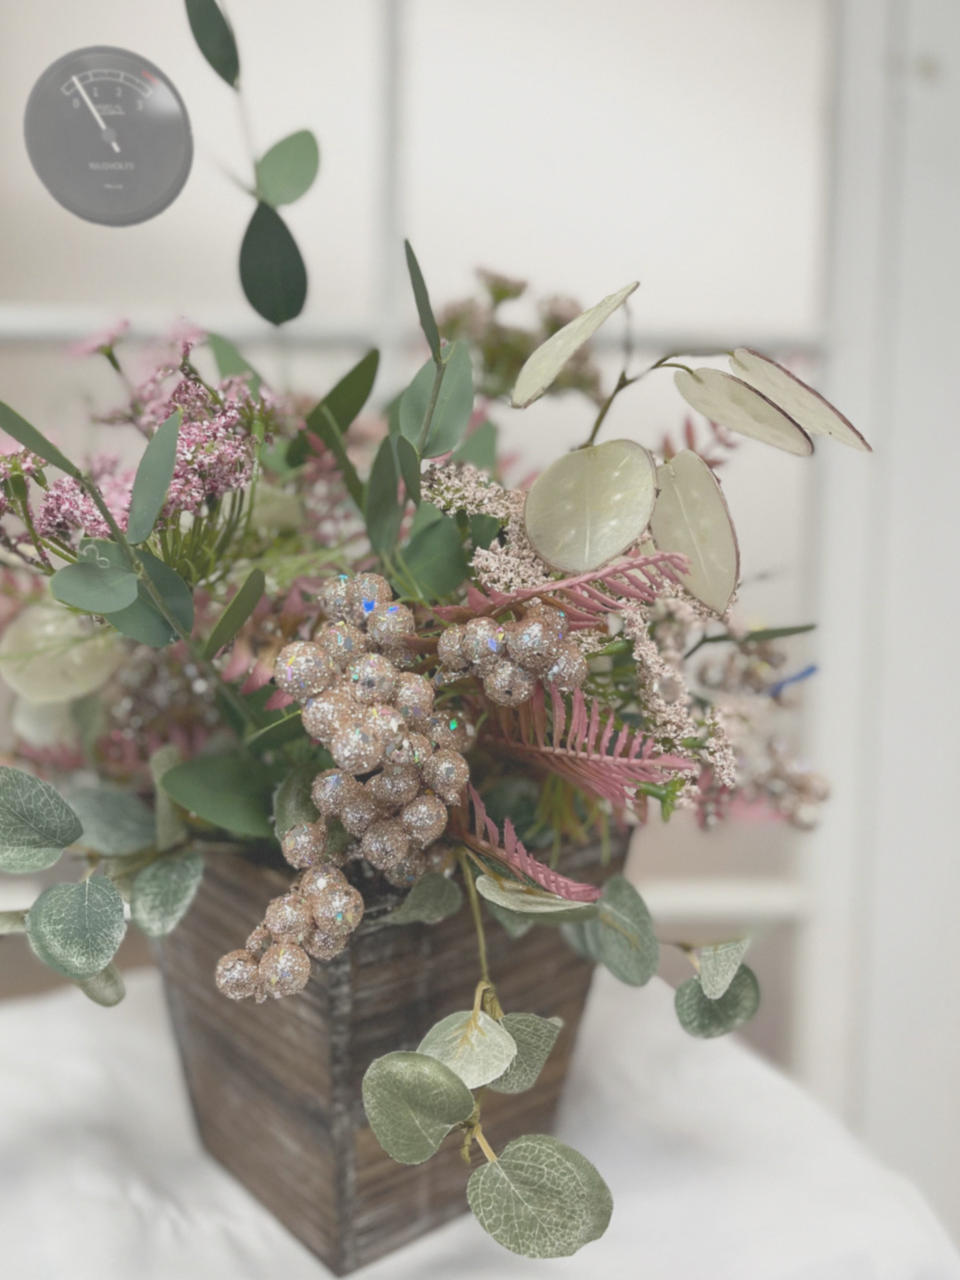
0.5 kV
